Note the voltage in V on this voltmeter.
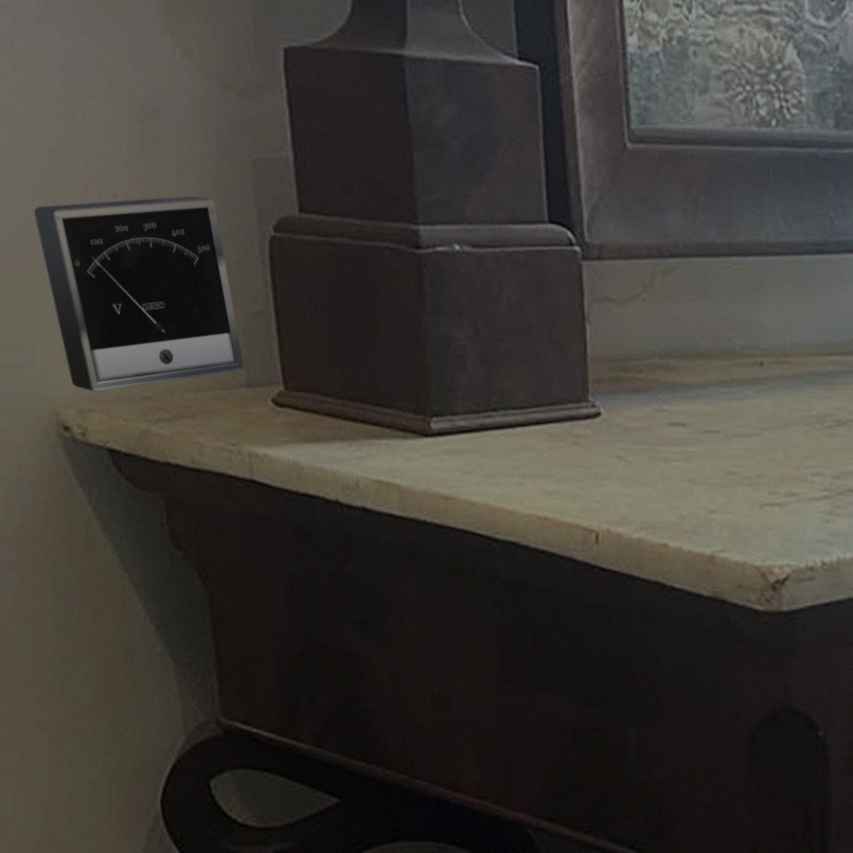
50 V
